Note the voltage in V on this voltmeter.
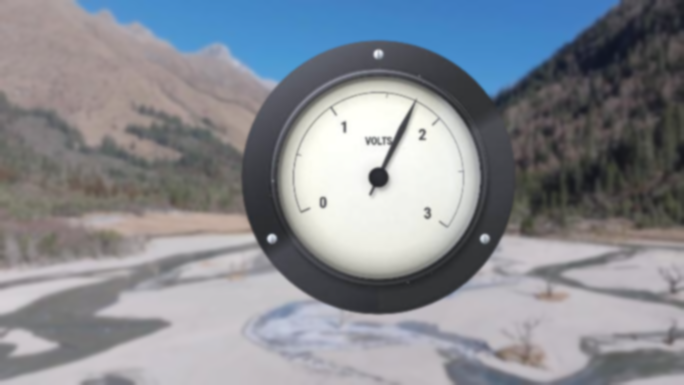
1.75 V
